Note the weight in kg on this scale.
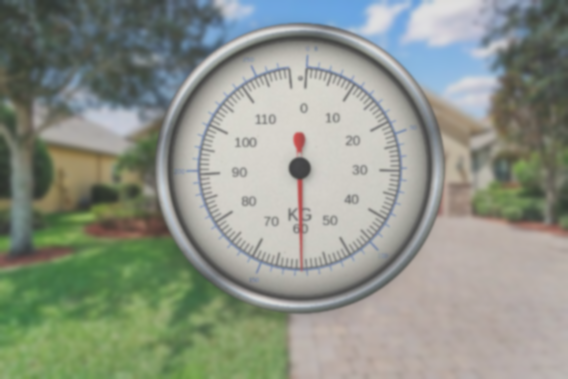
60 kg
